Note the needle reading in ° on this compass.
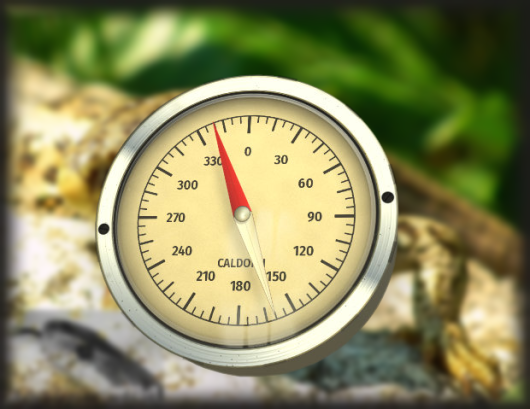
340 °
